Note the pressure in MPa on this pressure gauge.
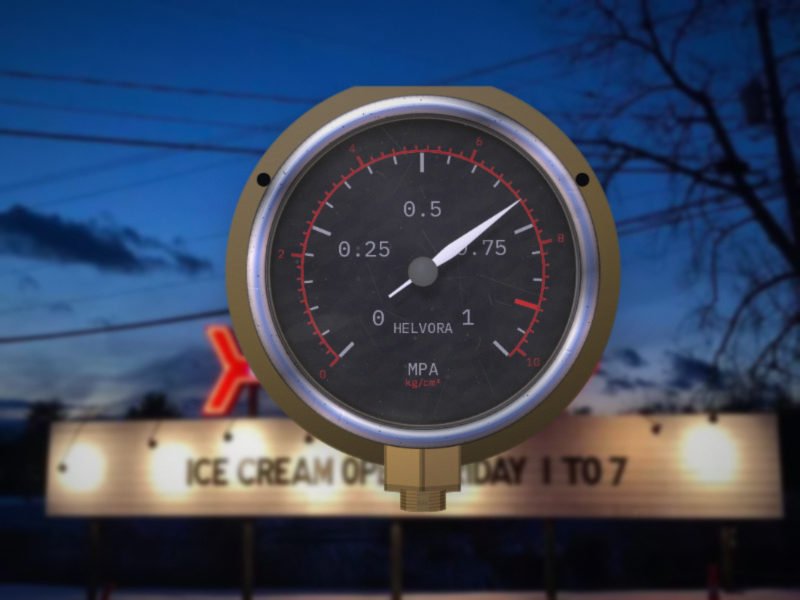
0.7 MPa
